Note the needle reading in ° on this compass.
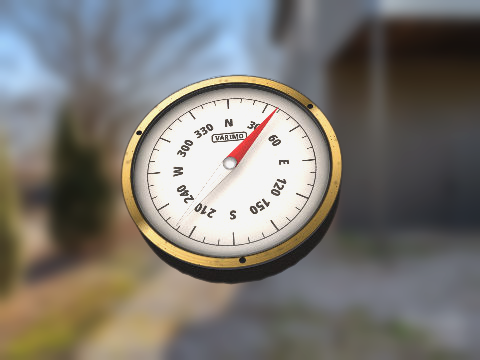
40 °
